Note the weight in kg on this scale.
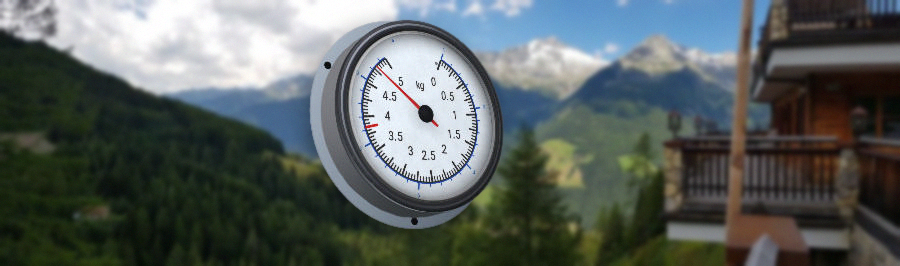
4.75 kg
